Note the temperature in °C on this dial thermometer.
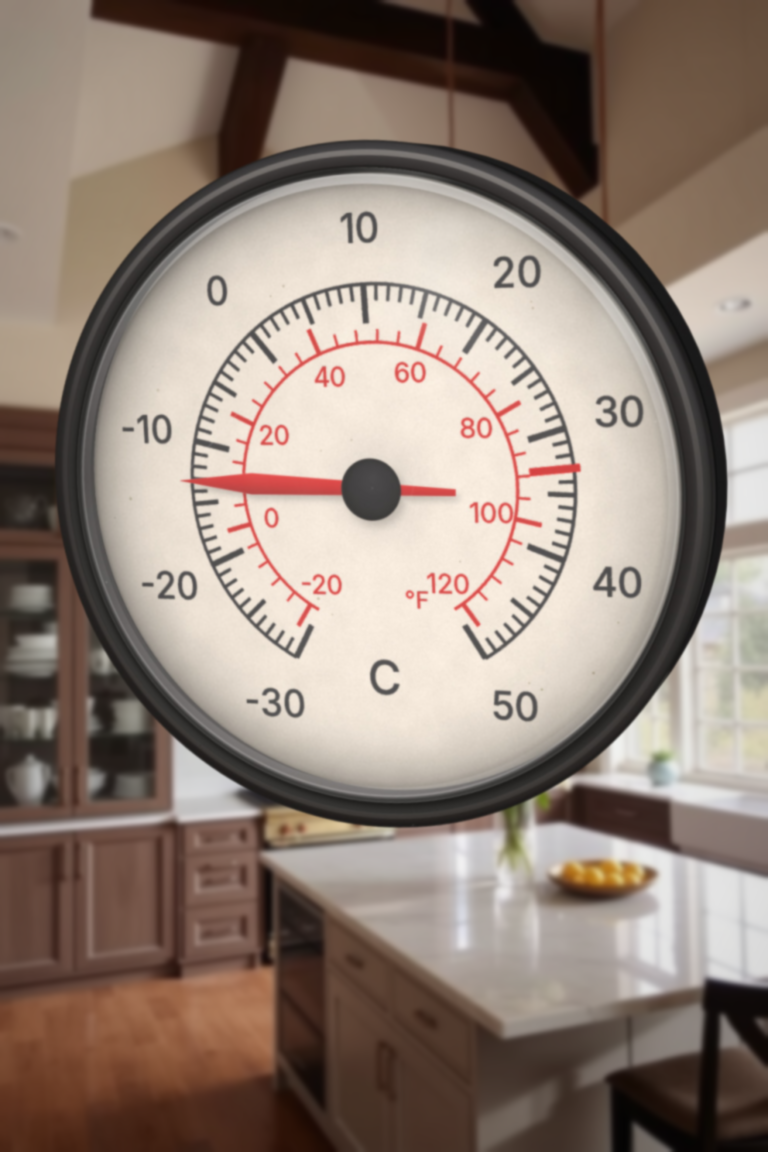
-13 °C
